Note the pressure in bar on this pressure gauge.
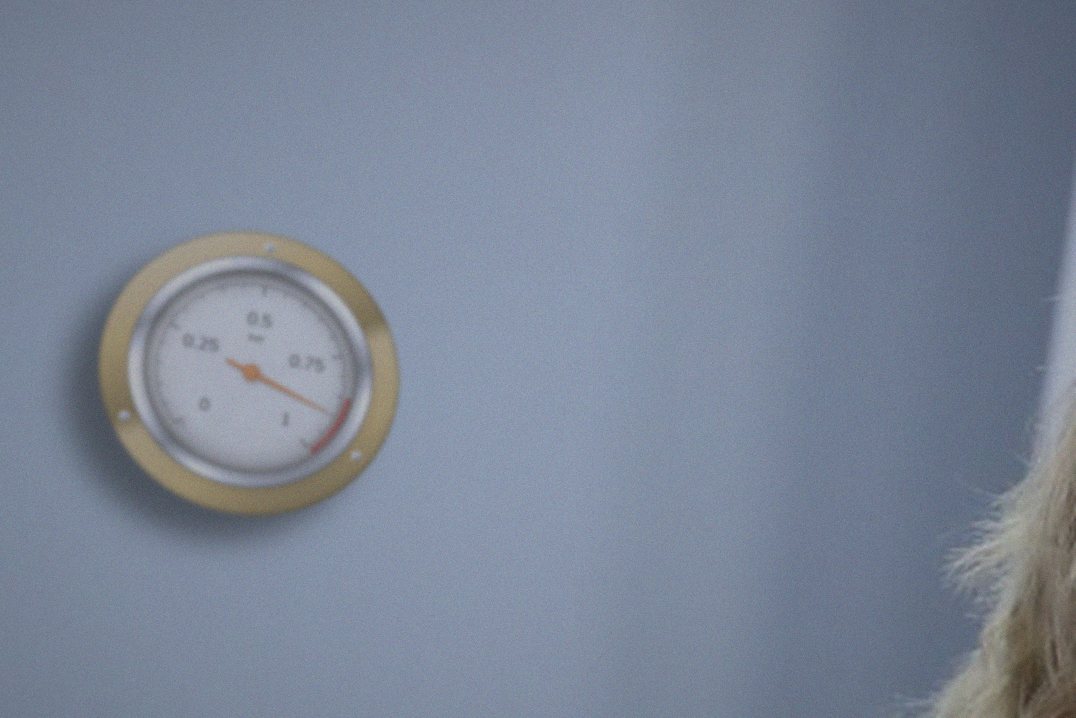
0.9 bar
